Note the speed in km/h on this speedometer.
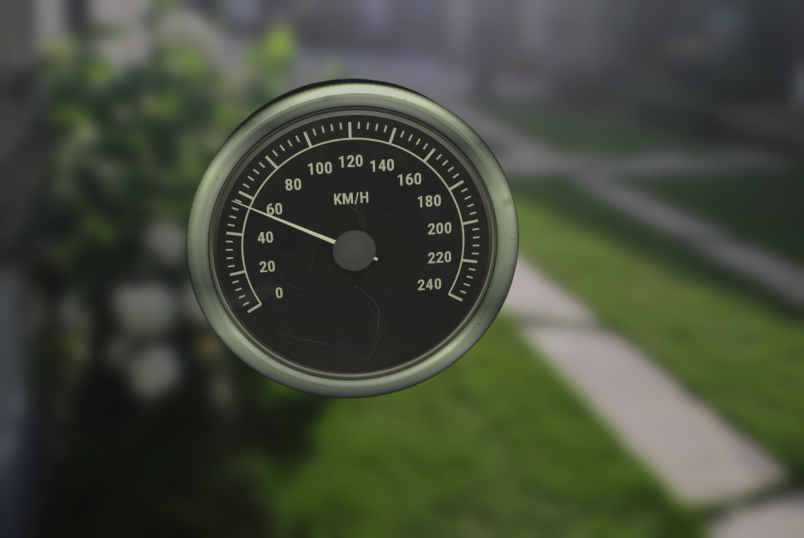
56 km/h
